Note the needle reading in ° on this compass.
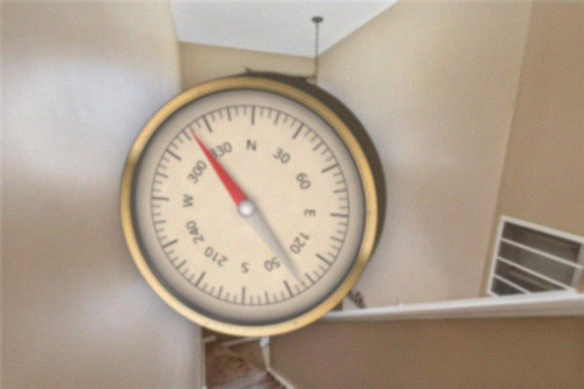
320 °
